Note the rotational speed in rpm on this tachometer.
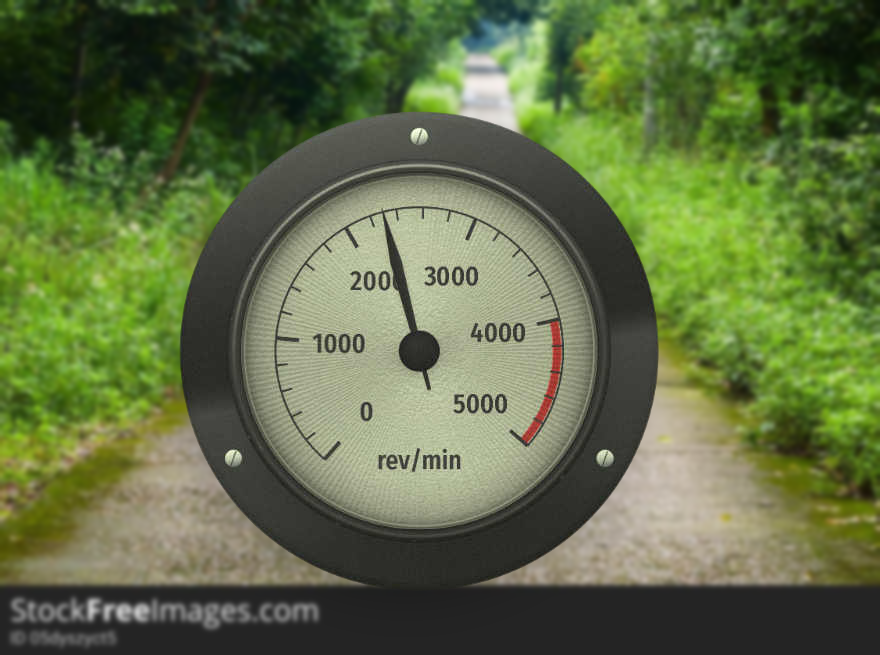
2300 rpm
